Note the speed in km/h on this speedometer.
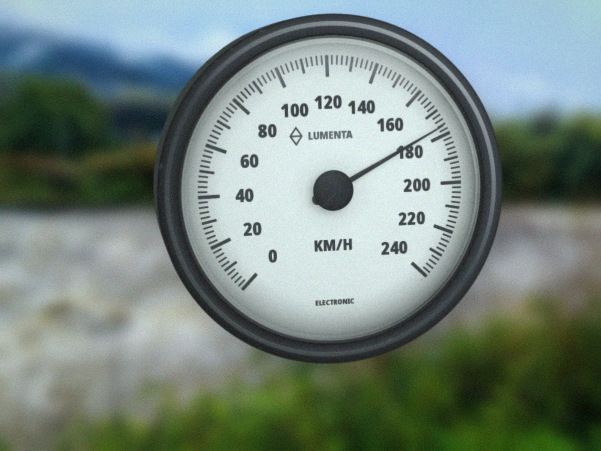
176 km/h
